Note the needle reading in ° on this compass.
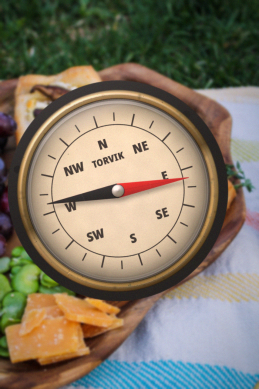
97.5 °
